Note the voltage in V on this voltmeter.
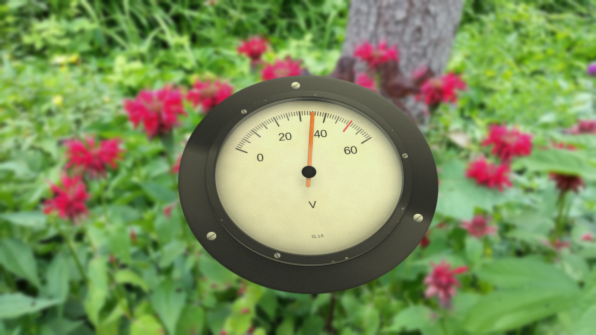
35 V
